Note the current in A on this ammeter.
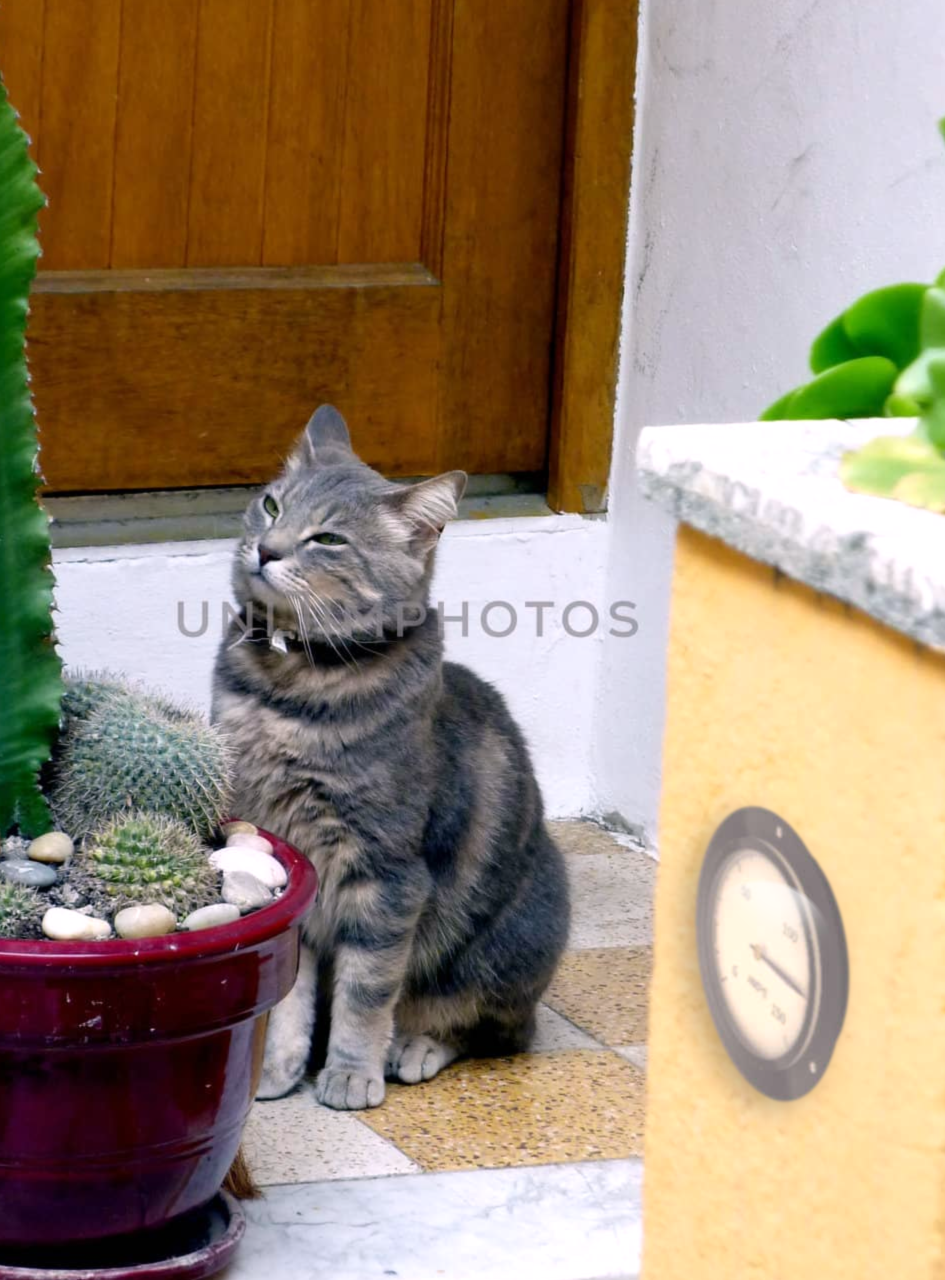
125 A
